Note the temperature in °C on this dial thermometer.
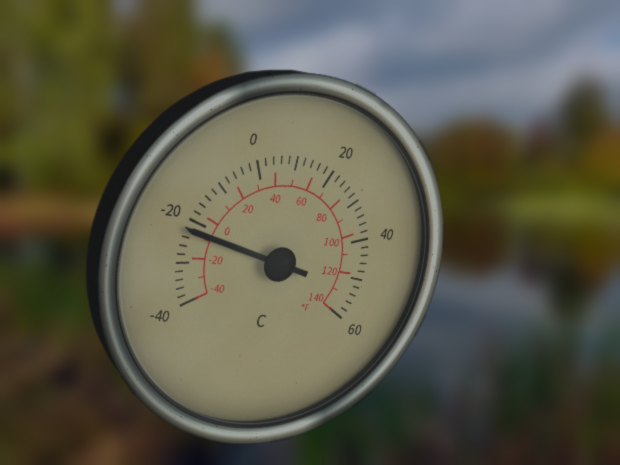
-22 °C
